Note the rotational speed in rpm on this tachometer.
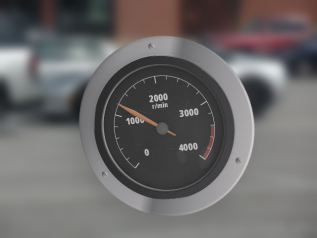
1200 rpm
